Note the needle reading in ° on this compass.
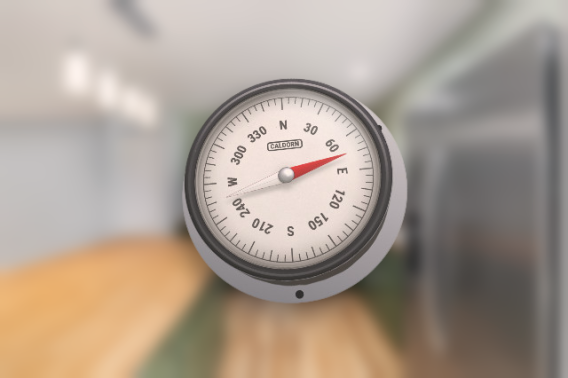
75 °
